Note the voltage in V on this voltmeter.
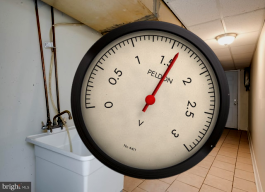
1.6 V
